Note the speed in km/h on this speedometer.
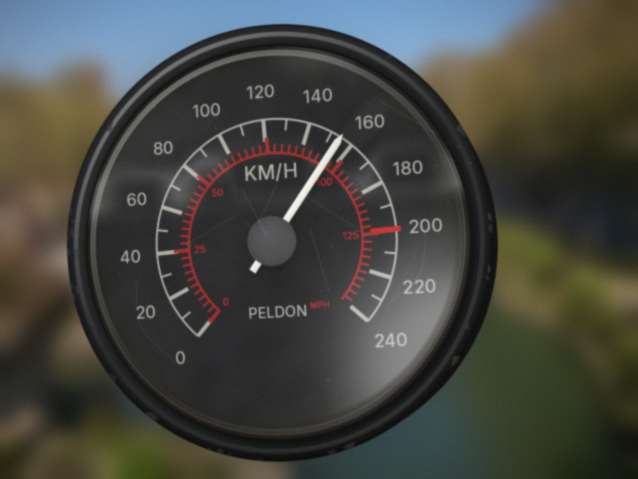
155 km/h
